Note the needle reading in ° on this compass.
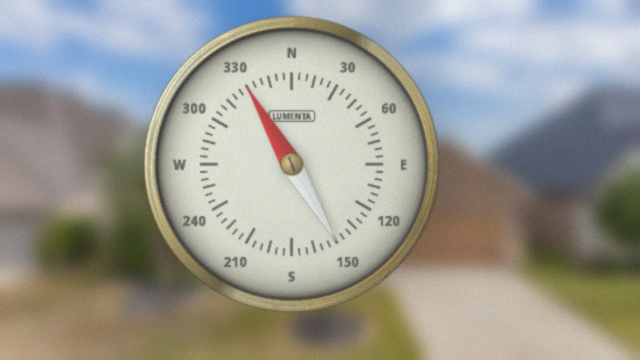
330 °
